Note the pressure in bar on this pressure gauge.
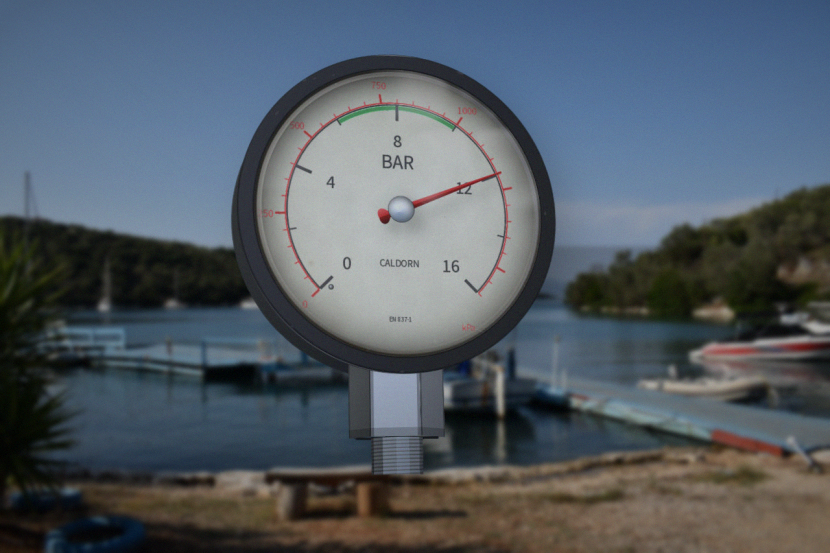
12 bar
